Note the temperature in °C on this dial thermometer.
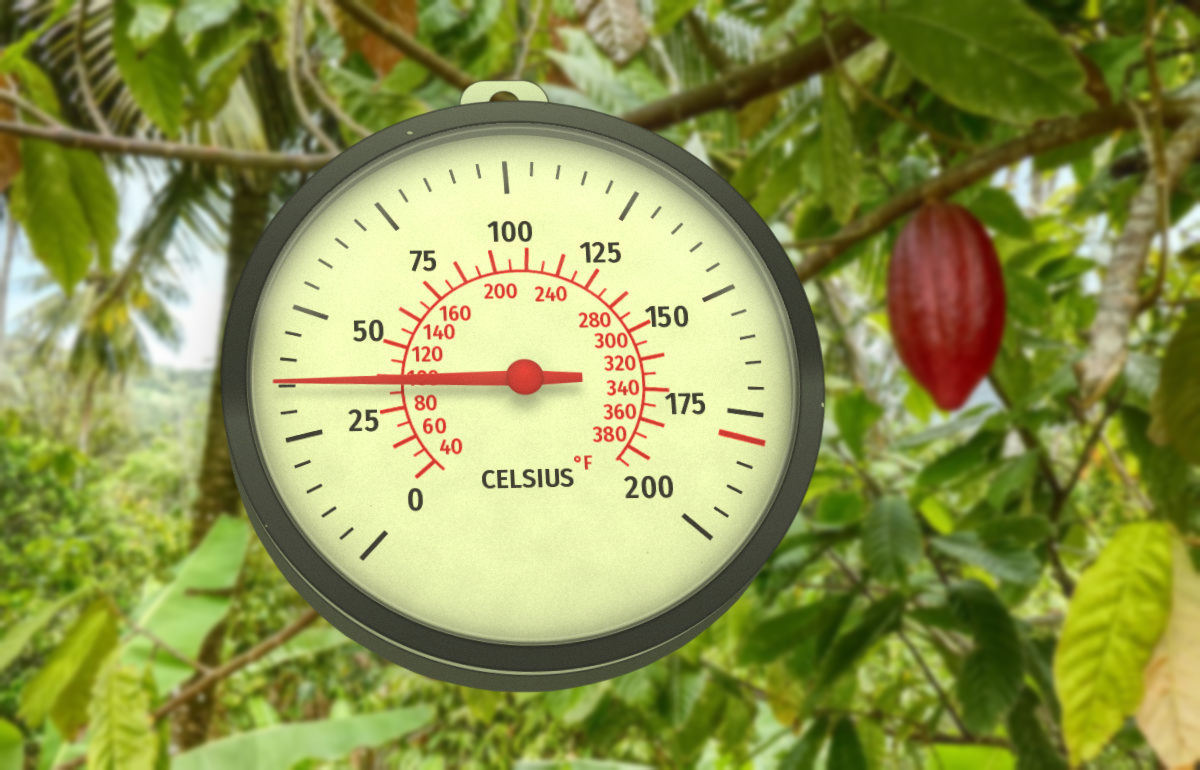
35 °C
